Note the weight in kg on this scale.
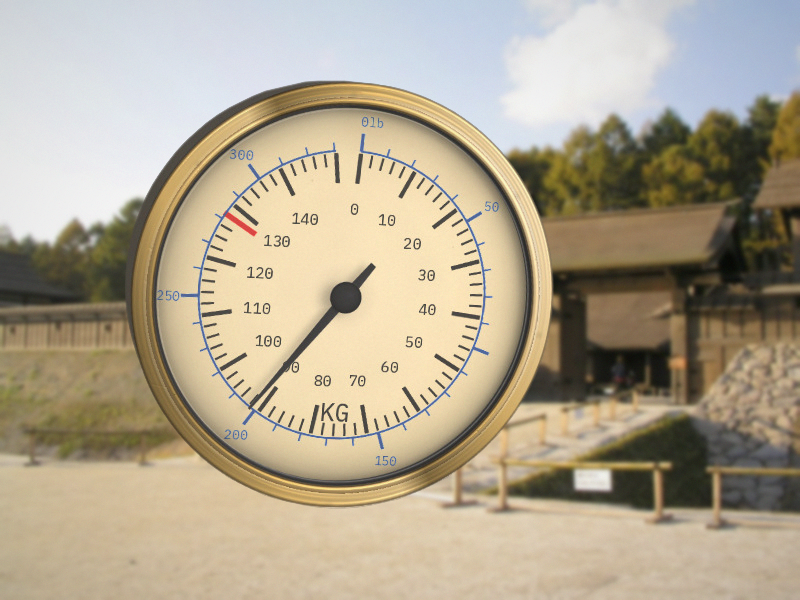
92 kg
